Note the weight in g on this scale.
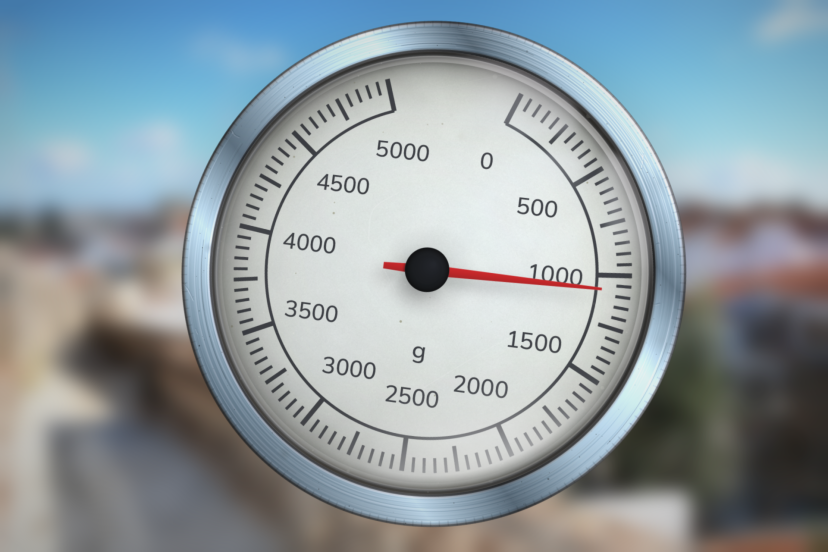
1075 g
